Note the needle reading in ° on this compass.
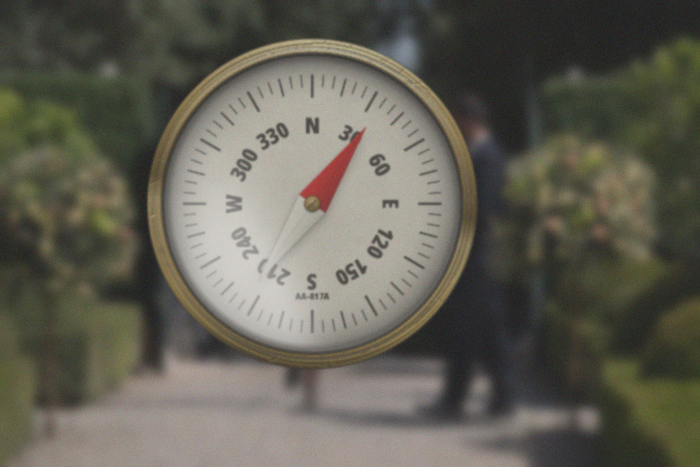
35 °
